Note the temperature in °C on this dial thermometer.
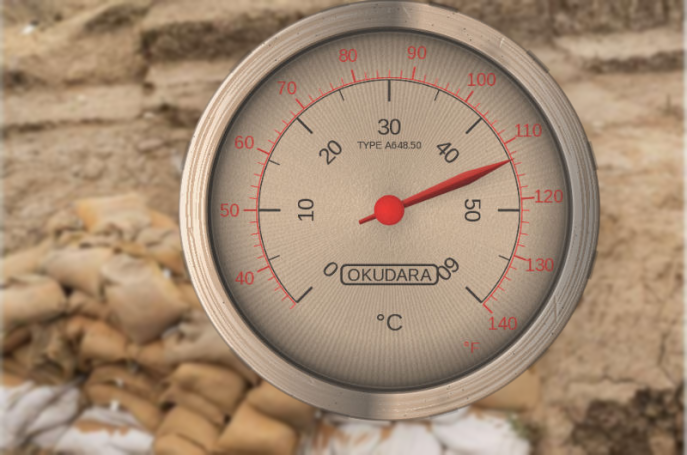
45 °C
